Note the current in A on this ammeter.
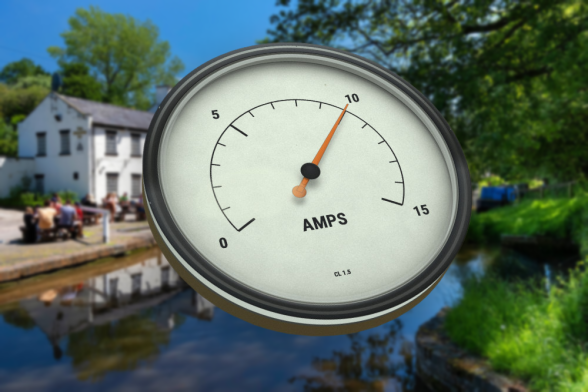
10 A
